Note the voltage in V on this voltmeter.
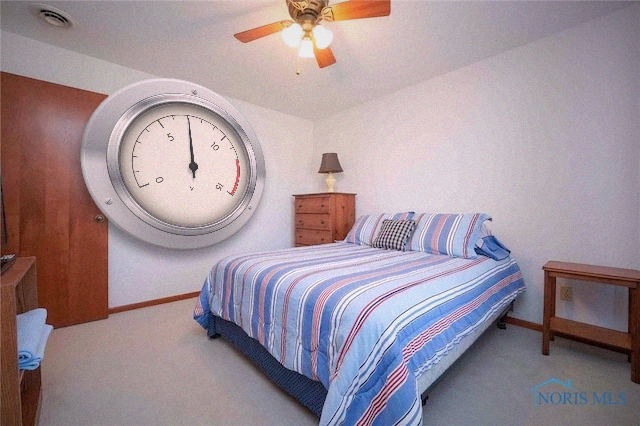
7 V
